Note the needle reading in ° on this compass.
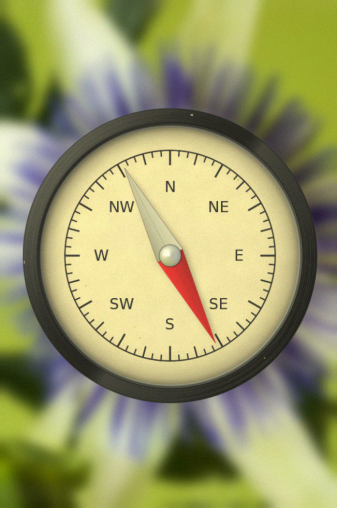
152.5 °
